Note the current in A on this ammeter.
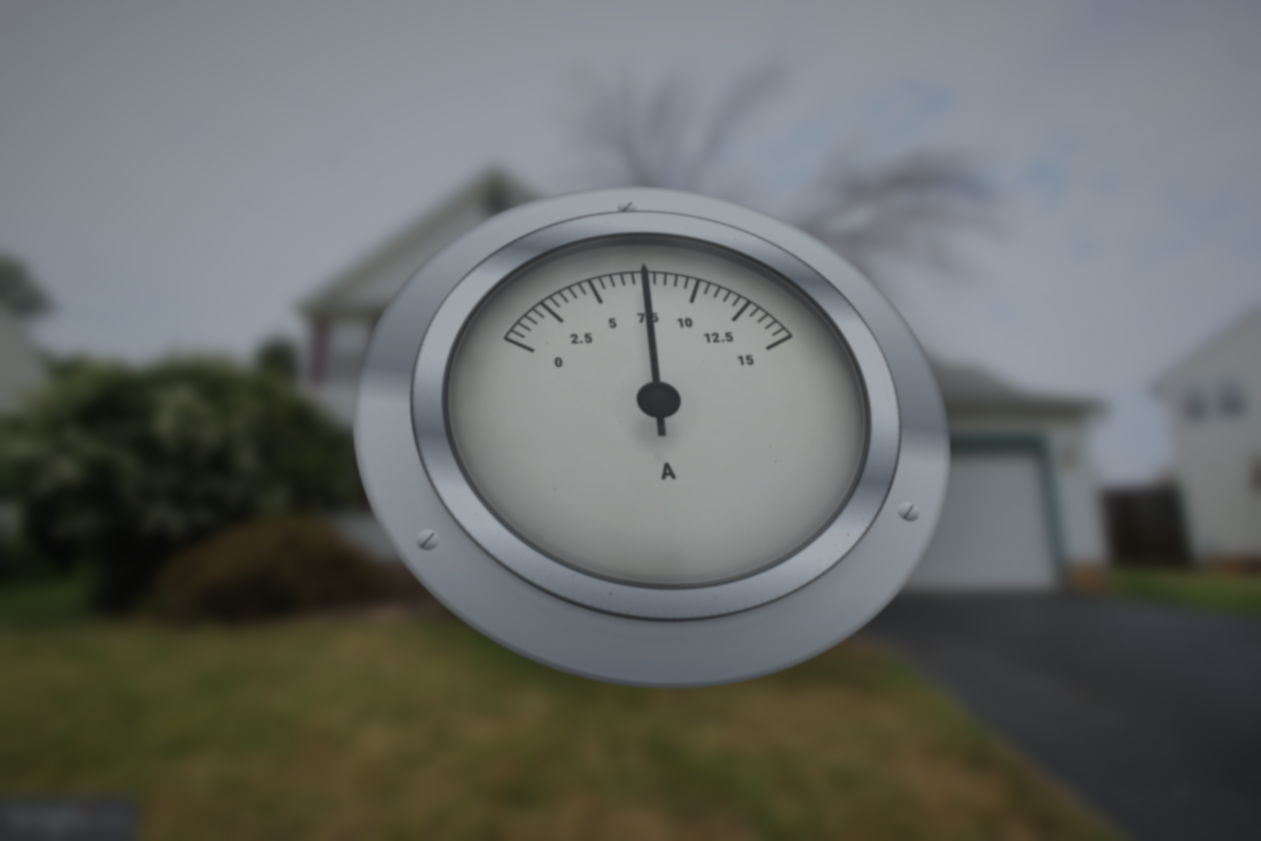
7.5 A
